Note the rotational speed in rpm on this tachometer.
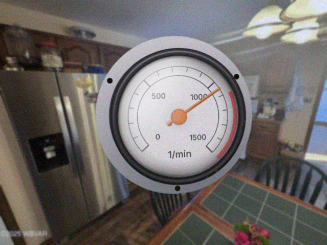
1050 rpm
